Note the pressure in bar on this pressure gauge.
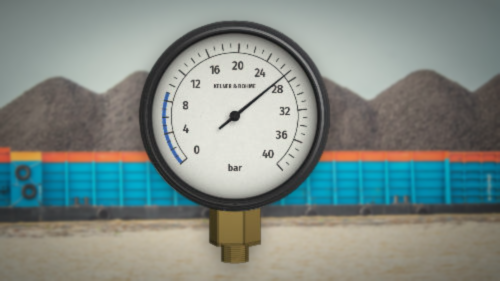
27 bar
